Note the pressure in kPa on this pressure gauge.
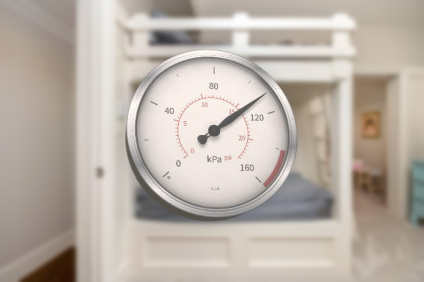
110 kPa
